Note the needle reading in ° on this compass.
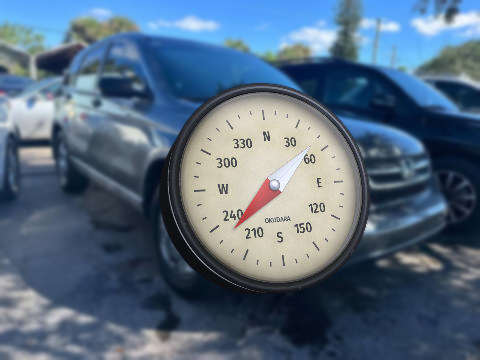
230 °
